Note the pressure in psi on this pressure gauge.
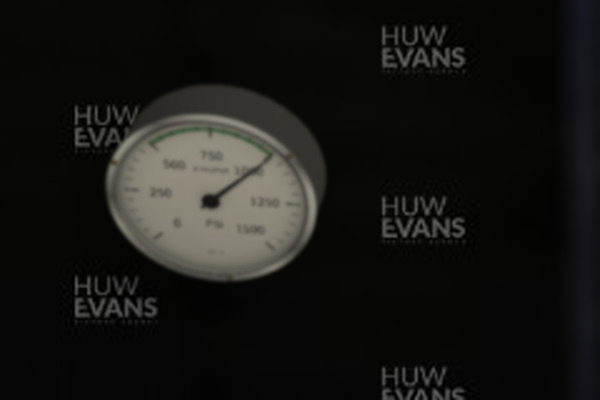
1000 psi
